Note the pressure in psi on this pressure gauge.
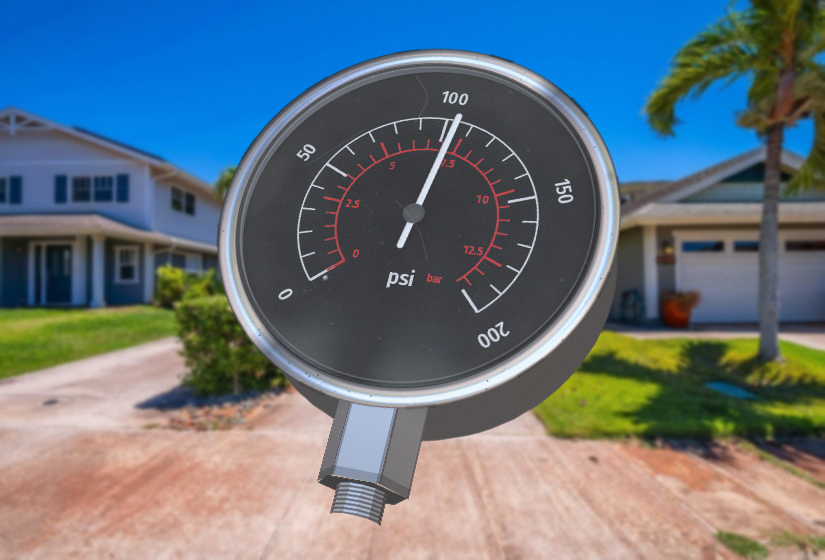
105 psi
